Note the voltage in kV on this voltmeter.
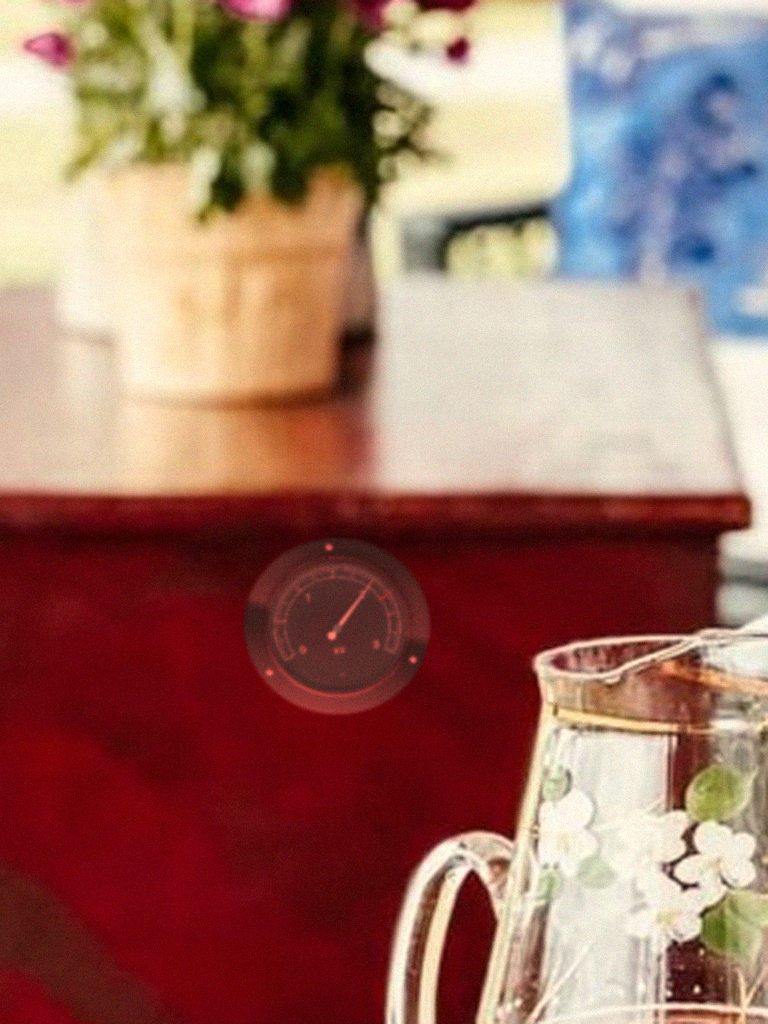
2 kV
